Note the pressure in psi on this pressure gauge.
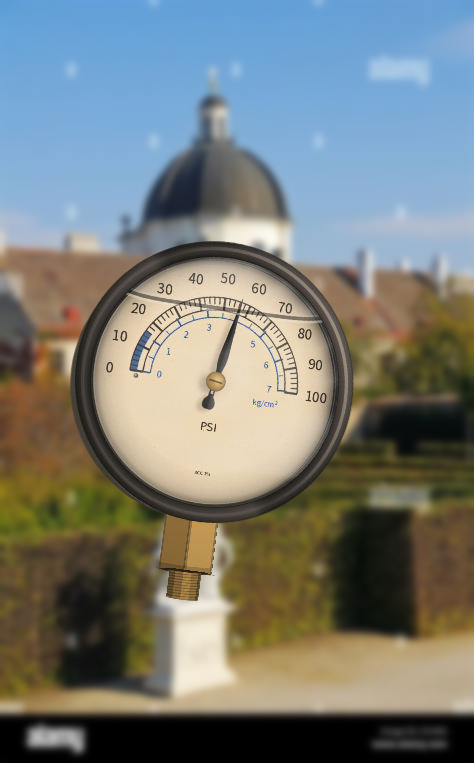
56 psi
